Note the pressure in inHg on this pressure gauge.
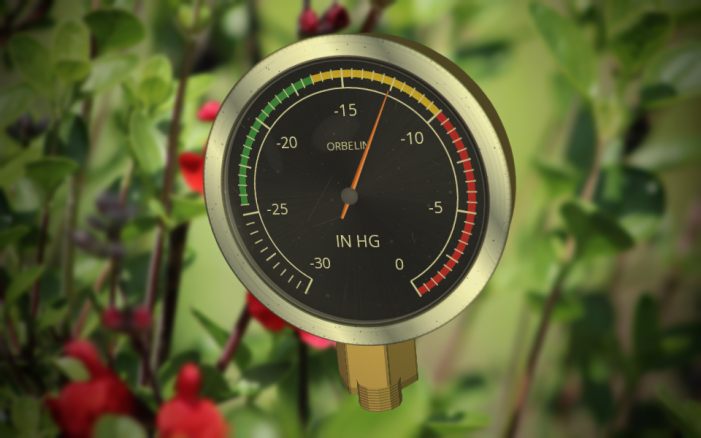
-12.5 inHg
